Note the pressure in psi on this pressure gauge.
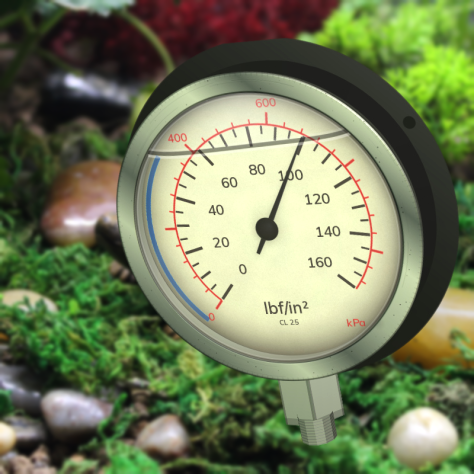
100 psi
